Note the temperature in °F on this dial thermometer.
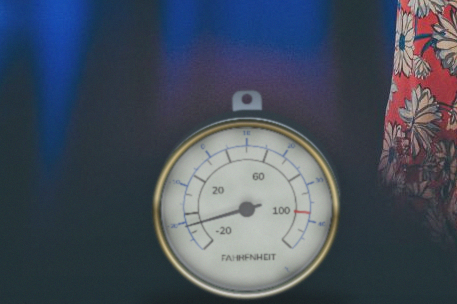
-5 °F
